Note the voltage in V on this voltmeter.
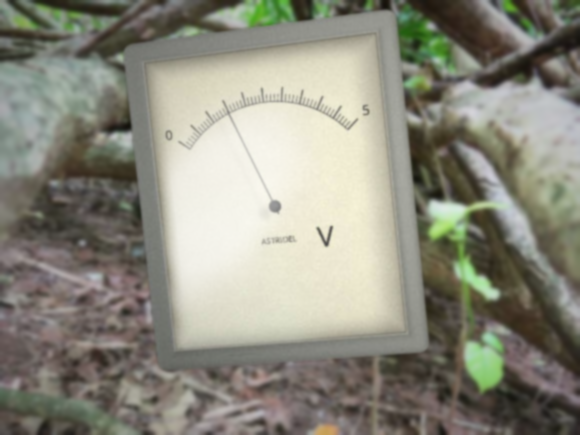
1.5 V
